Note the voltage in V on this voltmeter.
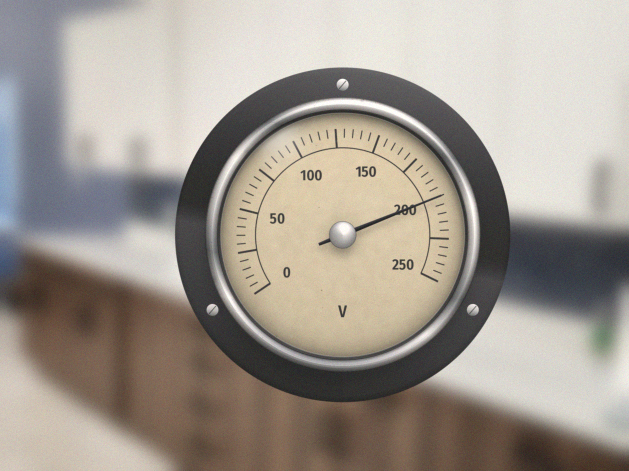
200 V
